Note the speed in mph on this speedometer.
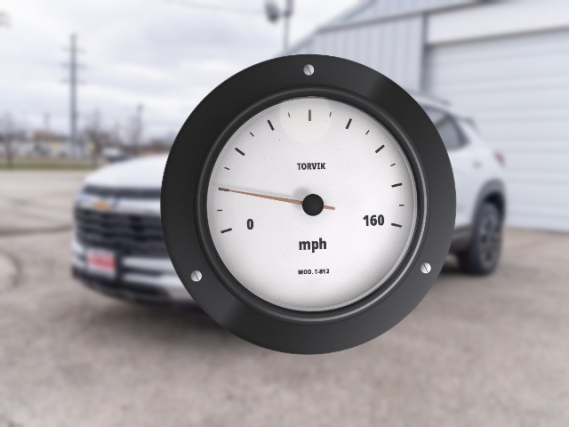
20 mph
